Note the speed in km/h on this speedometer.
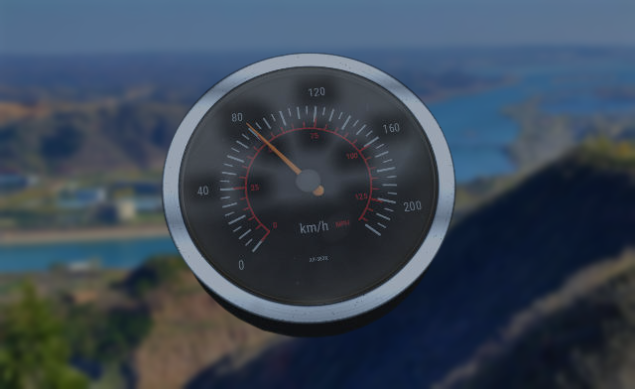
80 km/h
